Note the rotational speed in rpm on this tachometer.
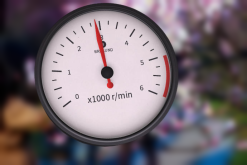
2875 rpm
